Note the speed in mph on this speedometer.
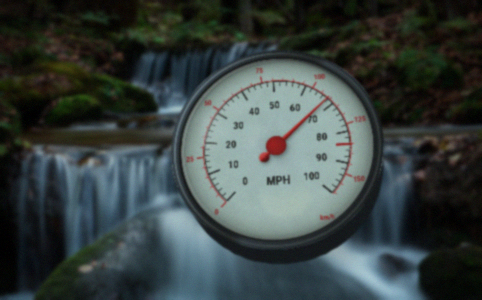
68 mph
